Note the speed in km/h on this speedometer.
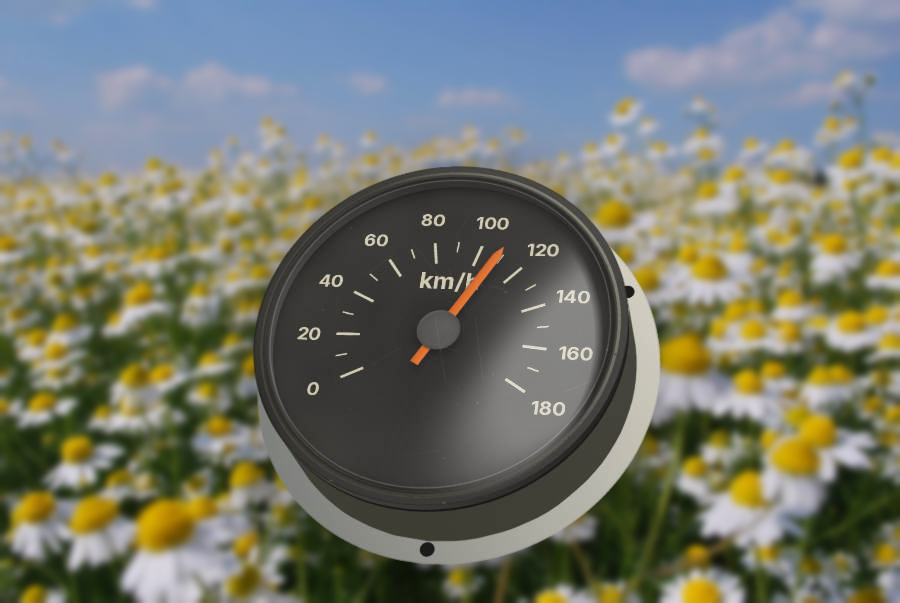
110 km/h
